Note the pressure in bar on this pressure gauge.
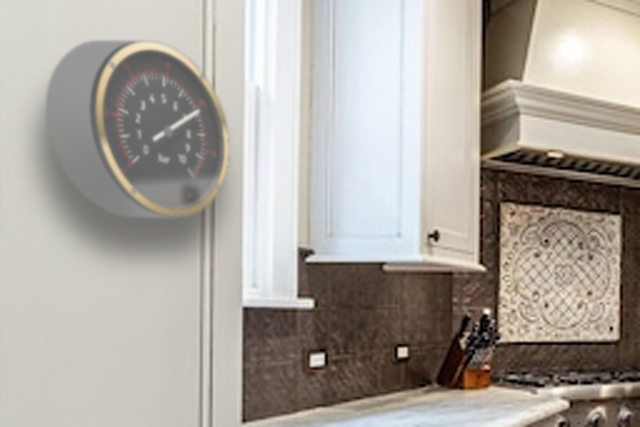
7 bar
